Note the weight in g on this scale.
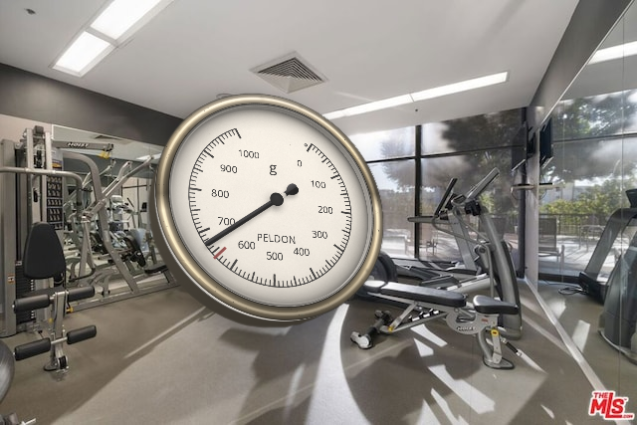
670 g
